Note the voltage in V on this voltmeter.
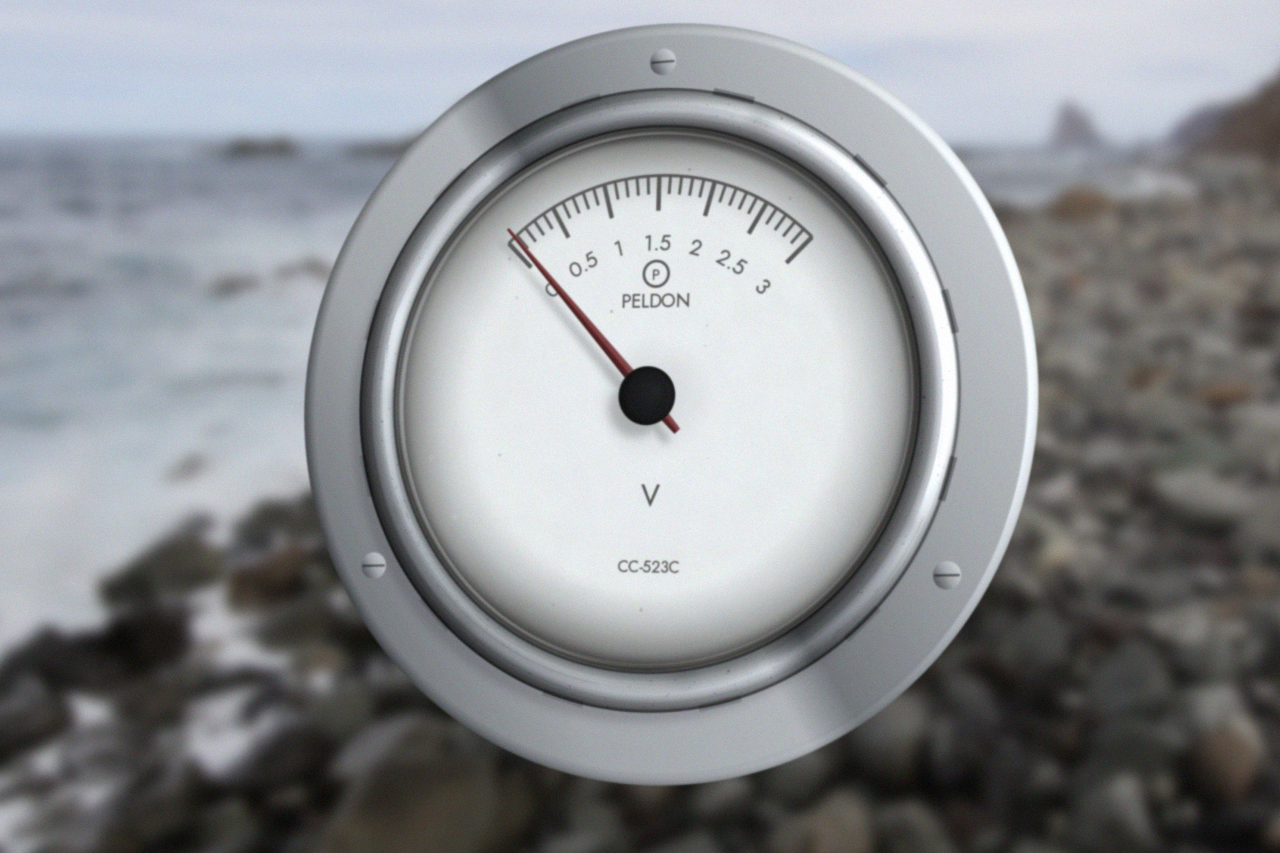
0.1 V
